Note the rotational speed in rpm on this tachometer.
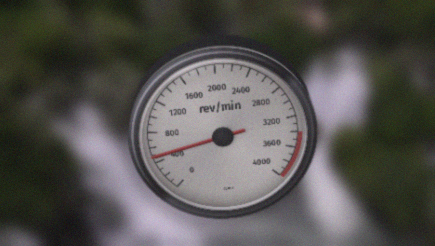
500 rpm
